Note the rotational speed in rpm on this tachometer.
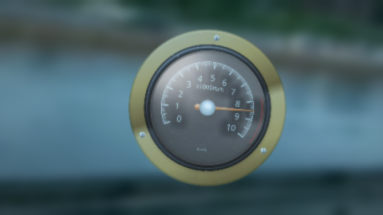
8500 rpm
